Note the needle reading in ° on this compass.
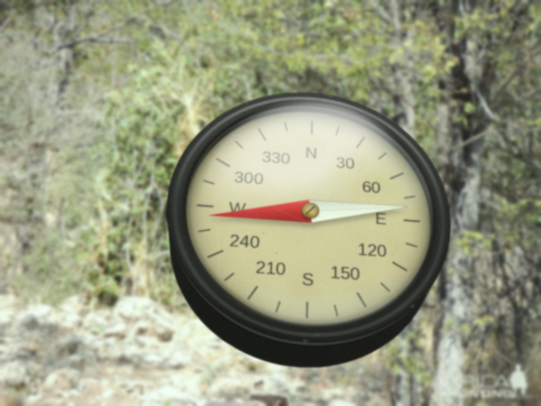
262.5 °
